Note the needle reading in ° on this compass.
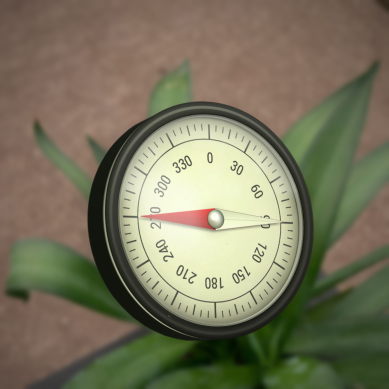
270 °
